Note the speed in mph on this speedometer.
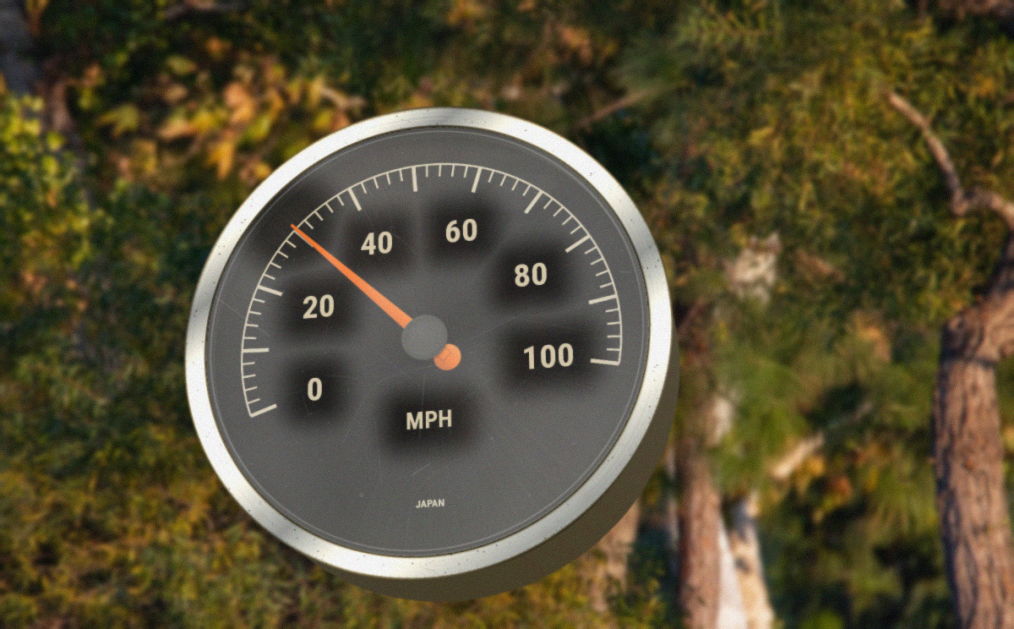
30 mph
